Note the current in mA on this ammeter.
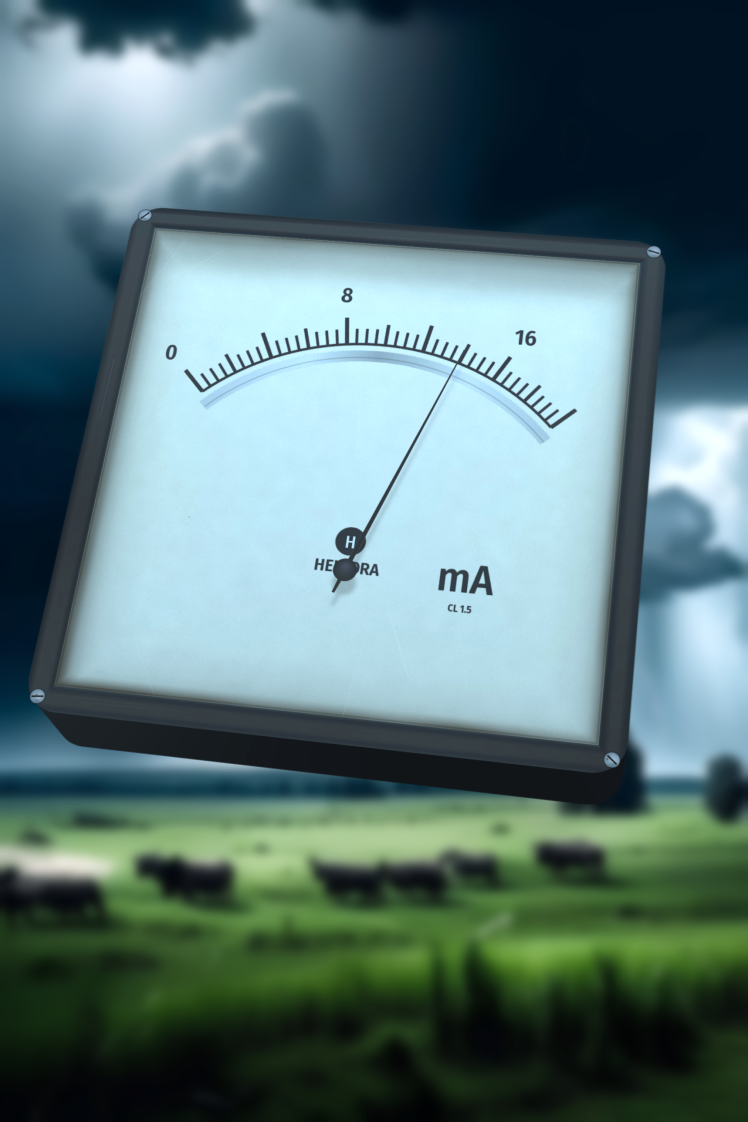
14 mA
